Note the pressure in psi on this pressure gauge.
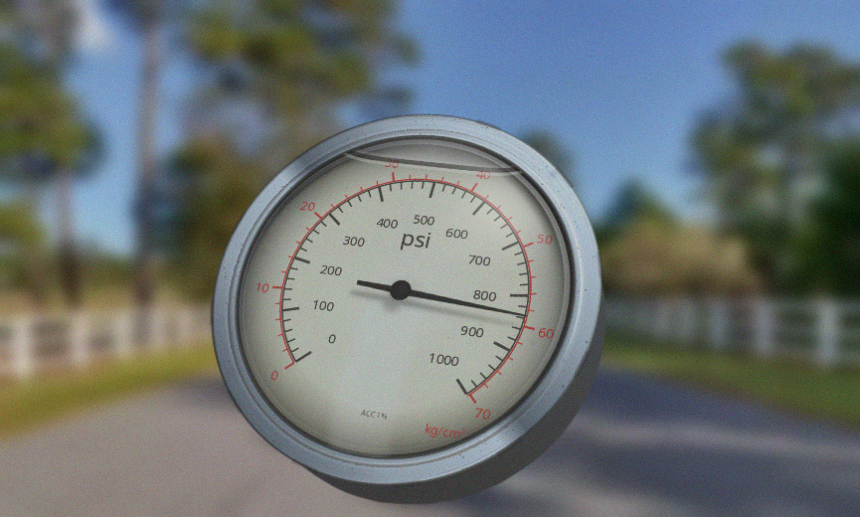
840 psi
